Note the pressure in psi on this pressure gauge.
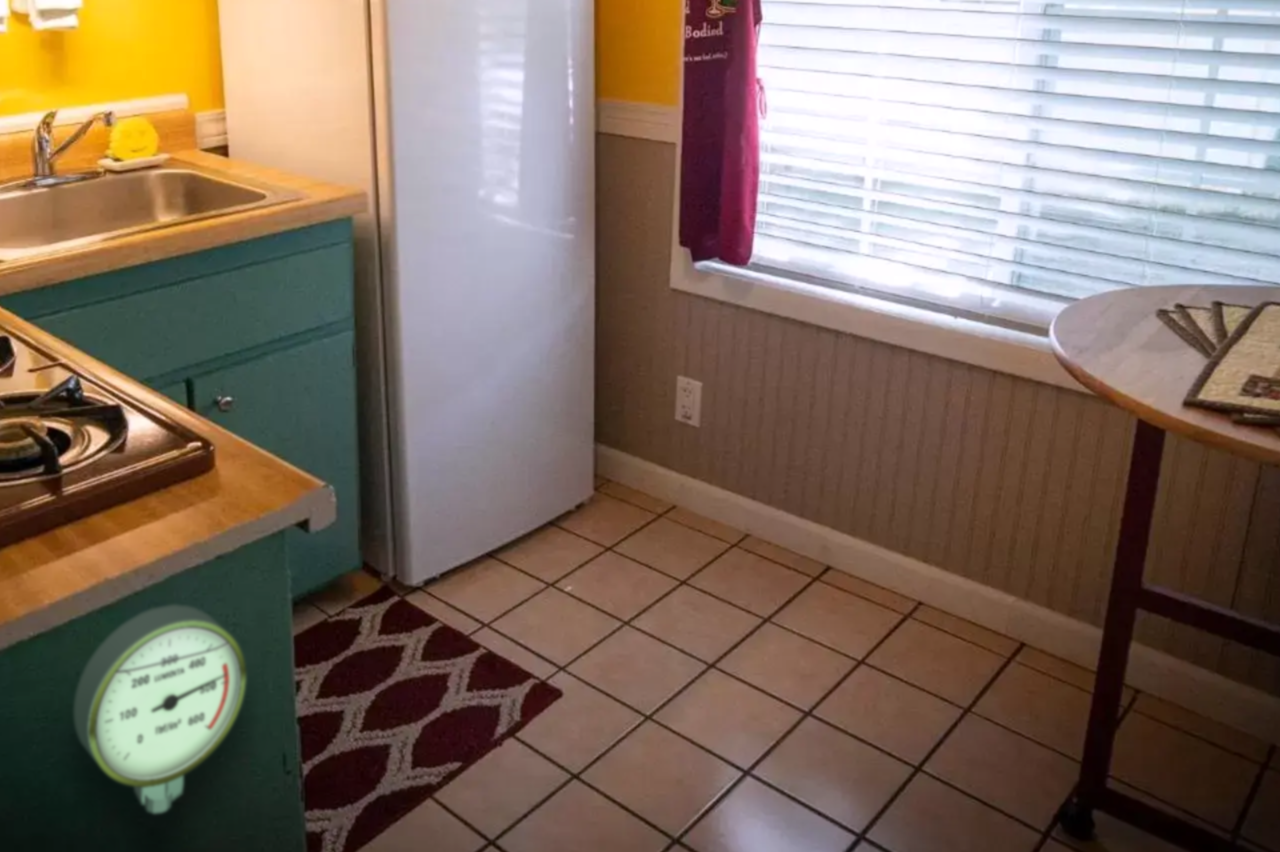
480 psi
